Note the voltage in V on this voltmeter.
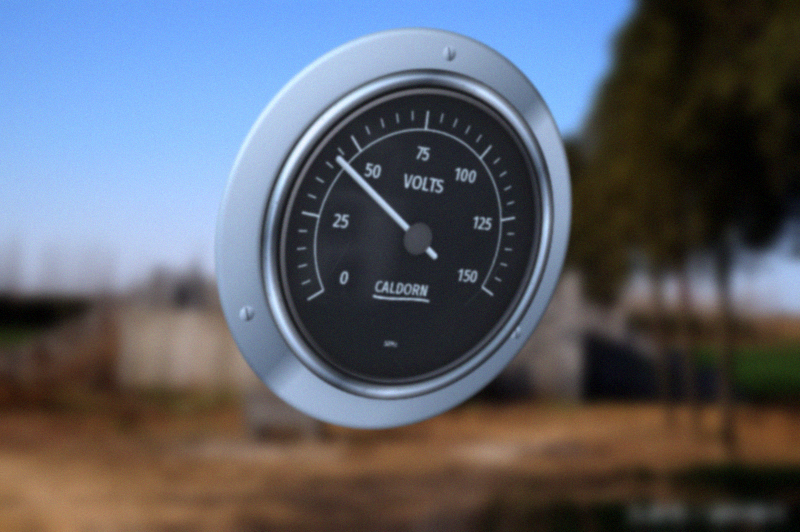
42.5 V
